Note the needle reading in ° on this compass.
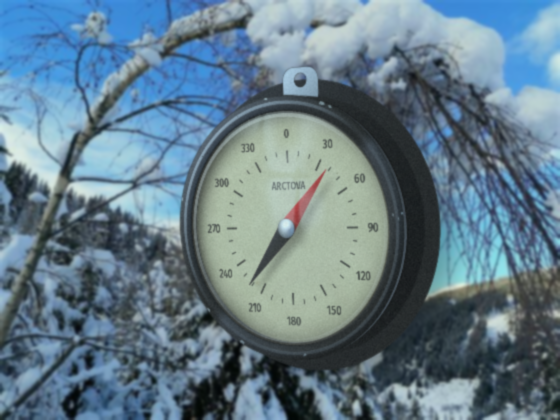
40 °
